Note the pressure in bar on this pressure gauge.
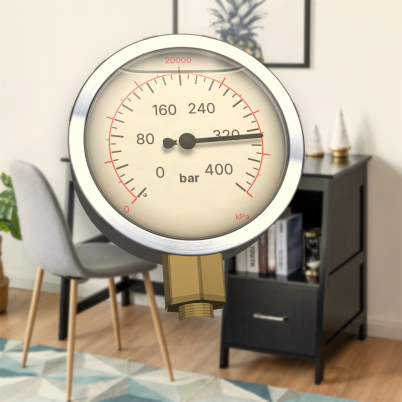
330 bar
